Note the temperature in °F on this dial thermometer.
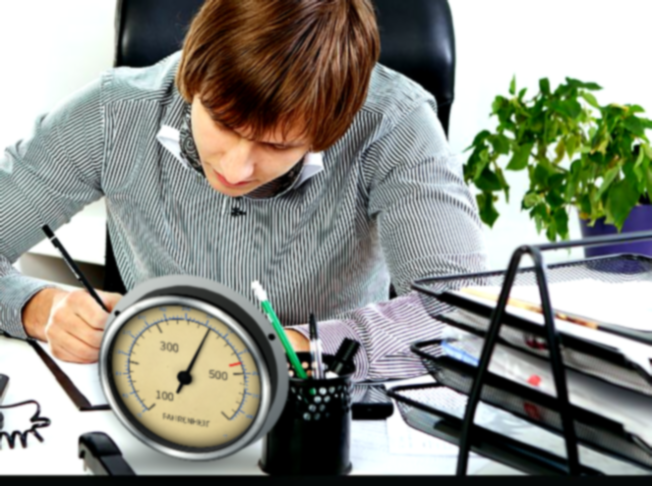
400 °F
